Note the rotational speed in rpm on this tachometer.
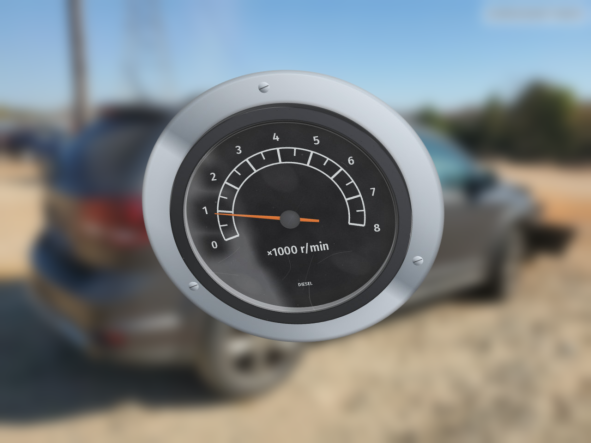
1000 rpm
